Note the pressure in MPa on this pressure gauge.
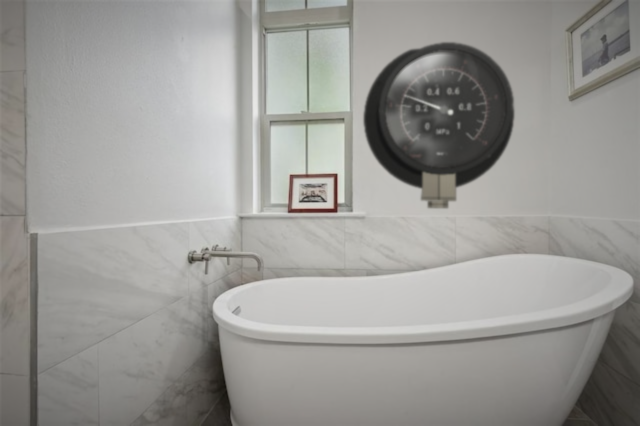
0.25 MPa
